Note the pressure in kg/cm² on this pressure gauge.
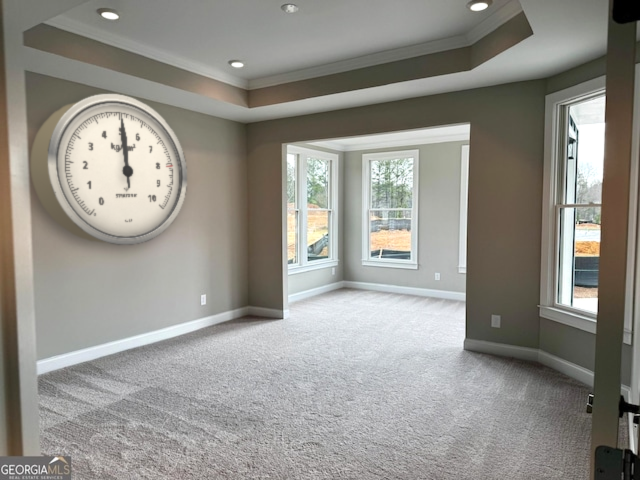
5 kg/cm²
